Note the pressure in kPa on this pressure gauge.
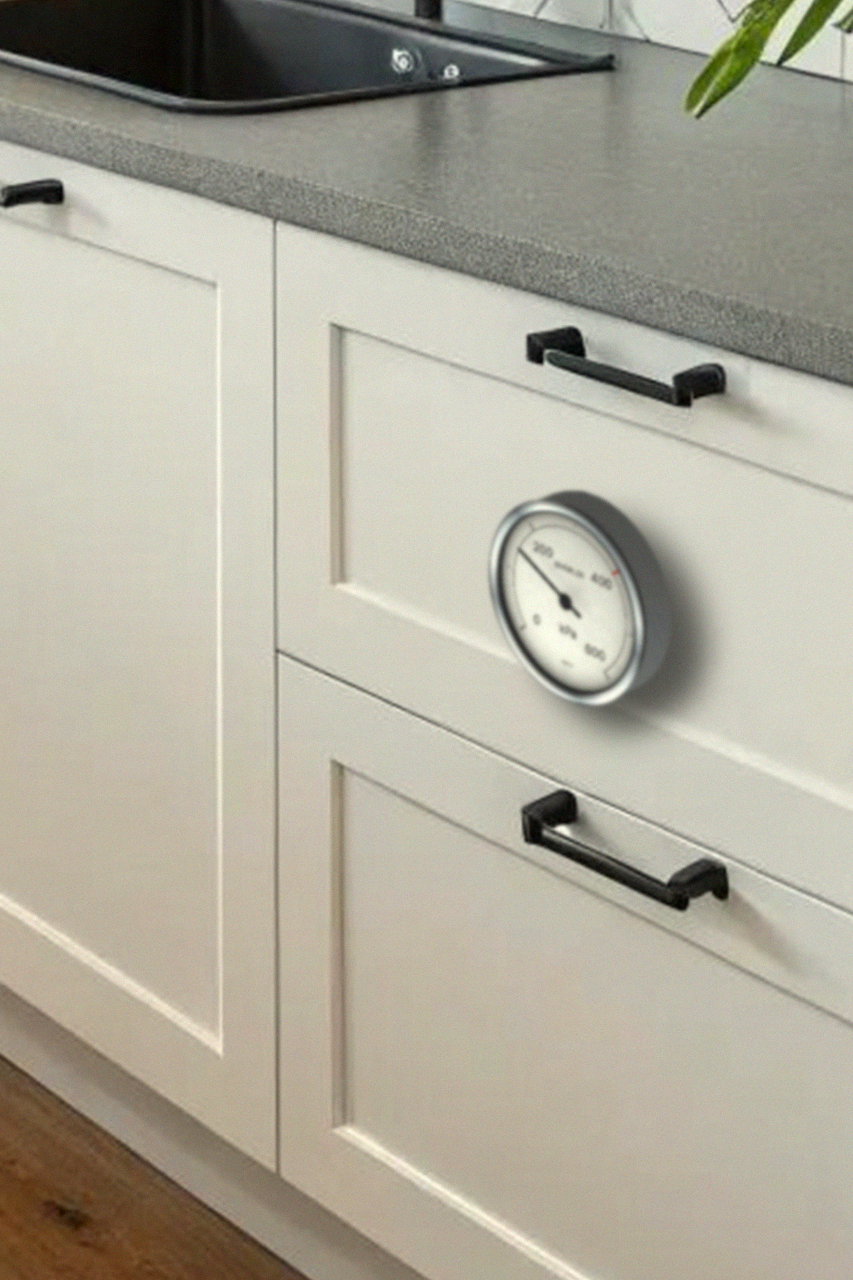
150 kPa
